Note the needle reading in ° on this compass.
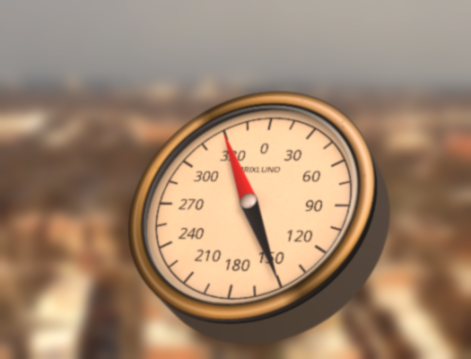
330 °
